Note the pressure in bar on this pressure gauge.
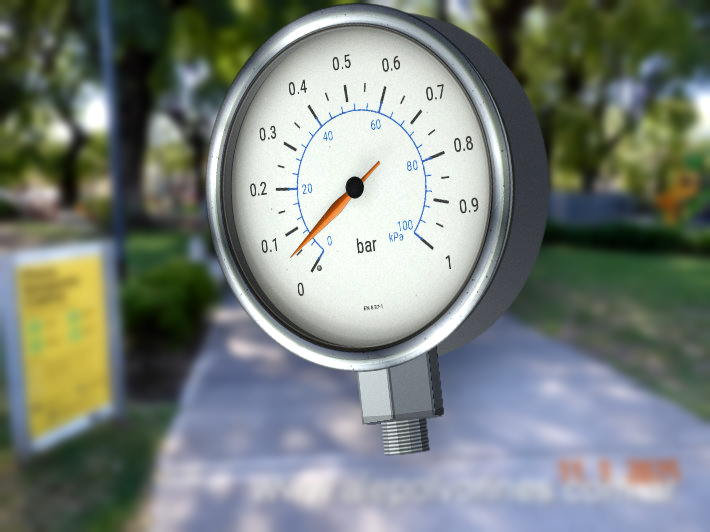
0.05 bar
